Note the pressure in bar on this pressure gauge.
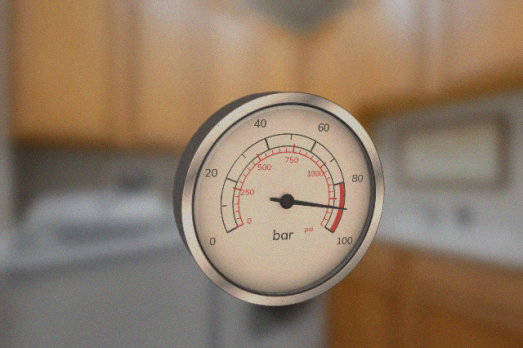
90 bar
